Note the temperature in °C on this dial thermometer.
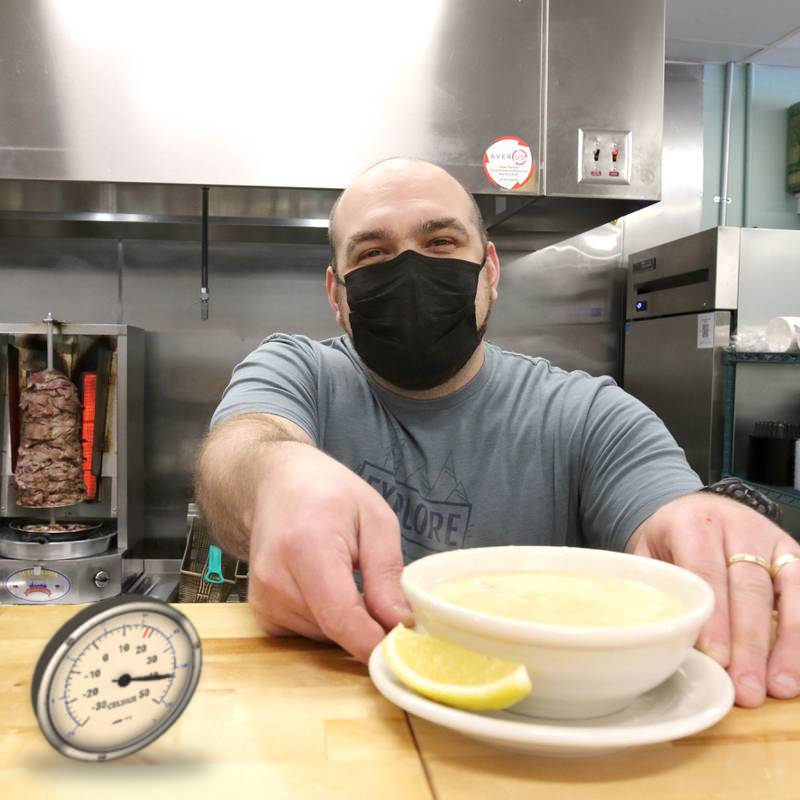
40 °C
